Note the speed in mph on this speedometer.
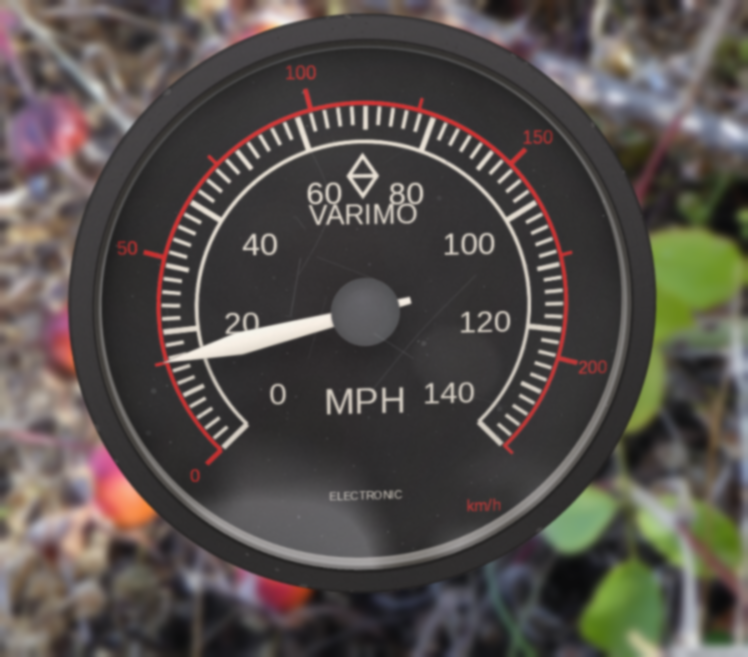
16 mph
